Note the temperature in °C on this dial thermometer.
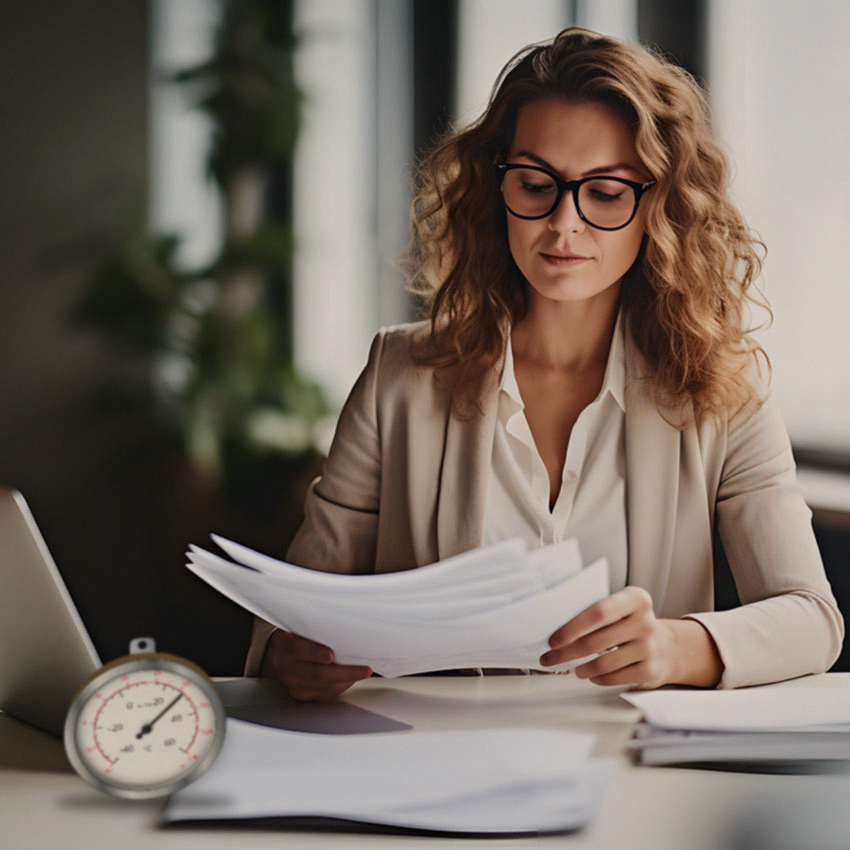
28 °C
